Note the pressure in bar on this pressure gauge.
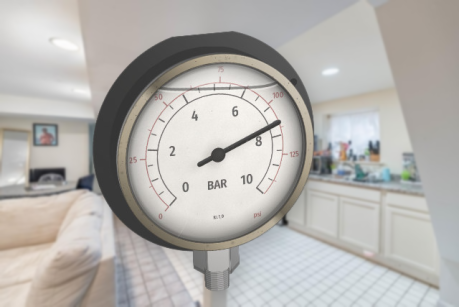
7.5 bar
